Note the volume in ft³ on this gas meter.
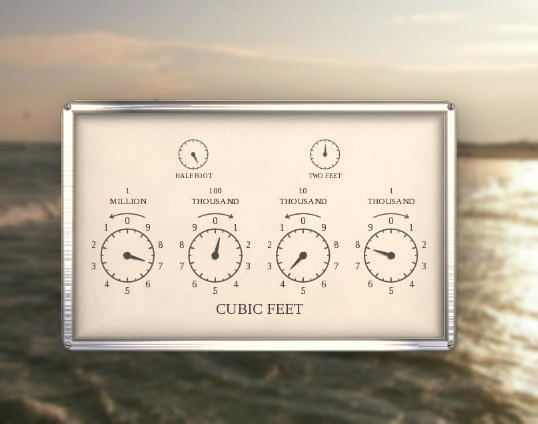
703800 ft³
